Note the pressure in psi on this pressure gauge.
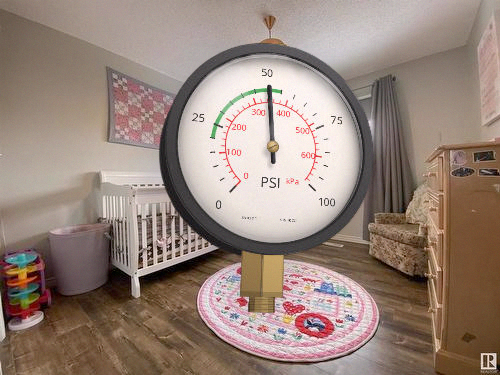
50 psi
